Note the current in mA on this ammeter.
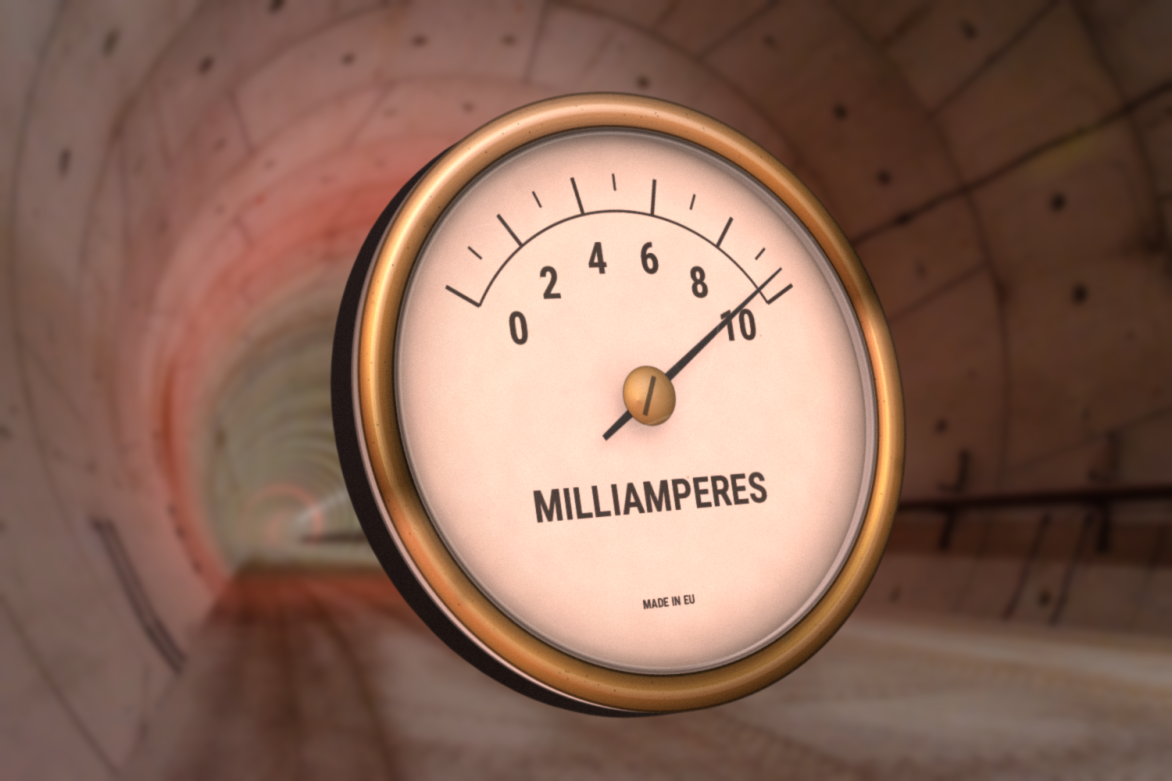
9.5 mA
